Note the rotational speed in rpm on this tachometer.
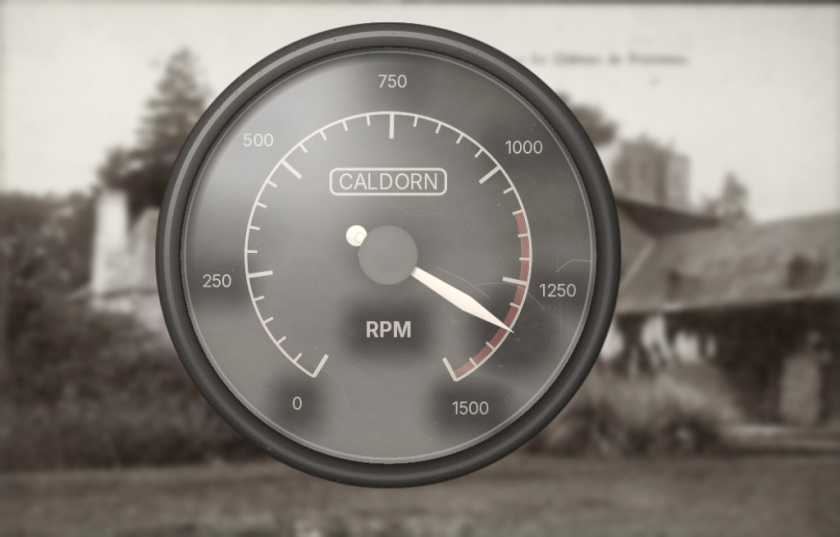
1350 rpm
